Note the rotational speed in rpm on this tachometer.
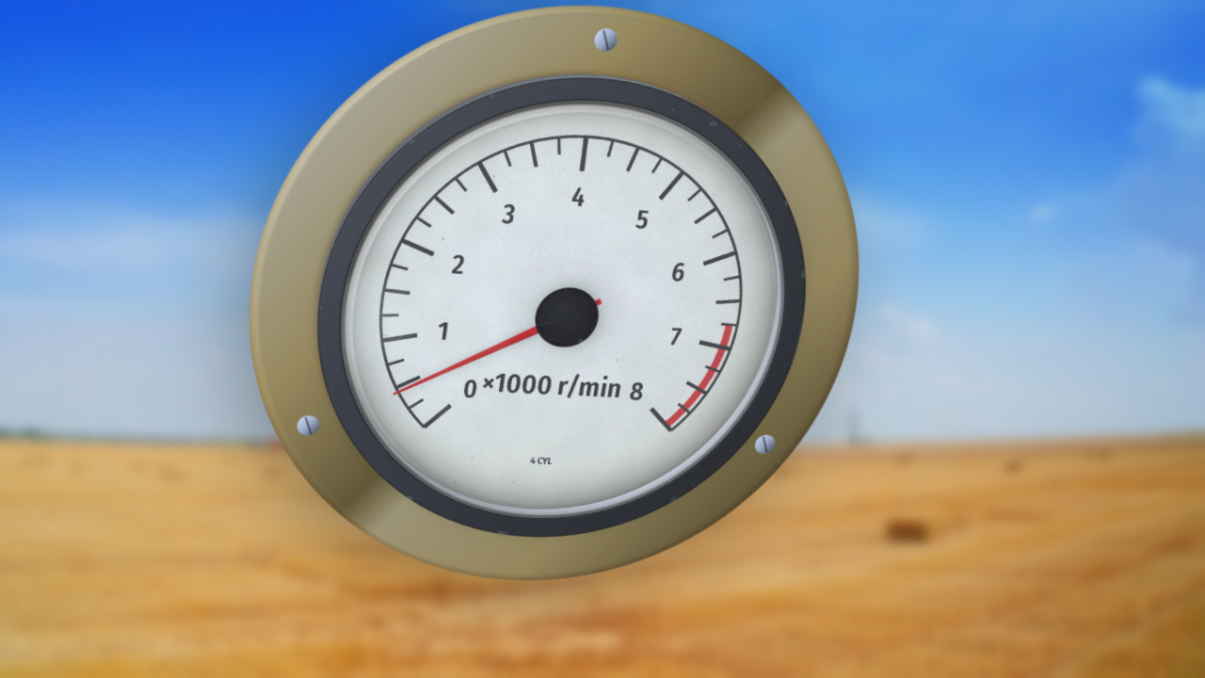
500 rpm
